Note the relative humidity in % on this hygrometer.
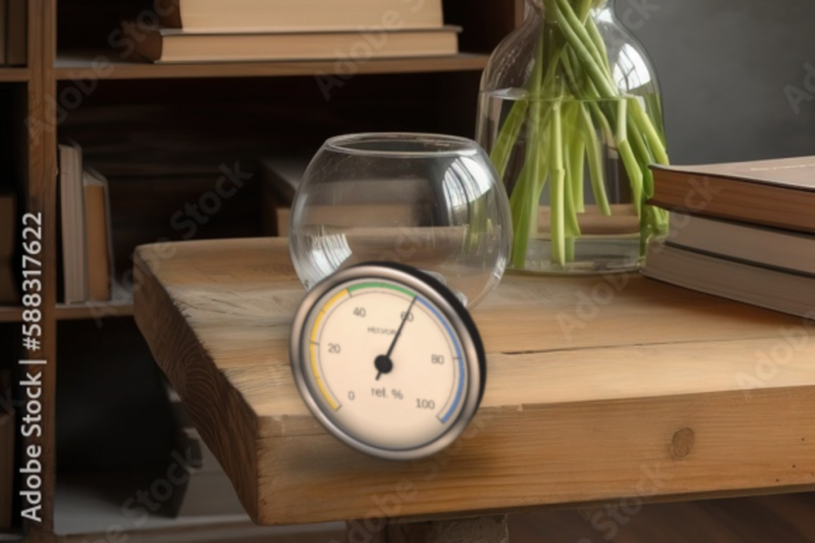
60 %
